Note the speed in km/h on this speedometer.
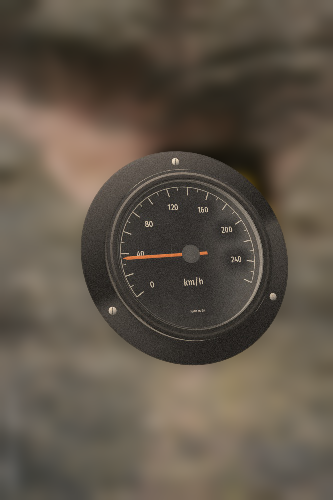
35 km/h
